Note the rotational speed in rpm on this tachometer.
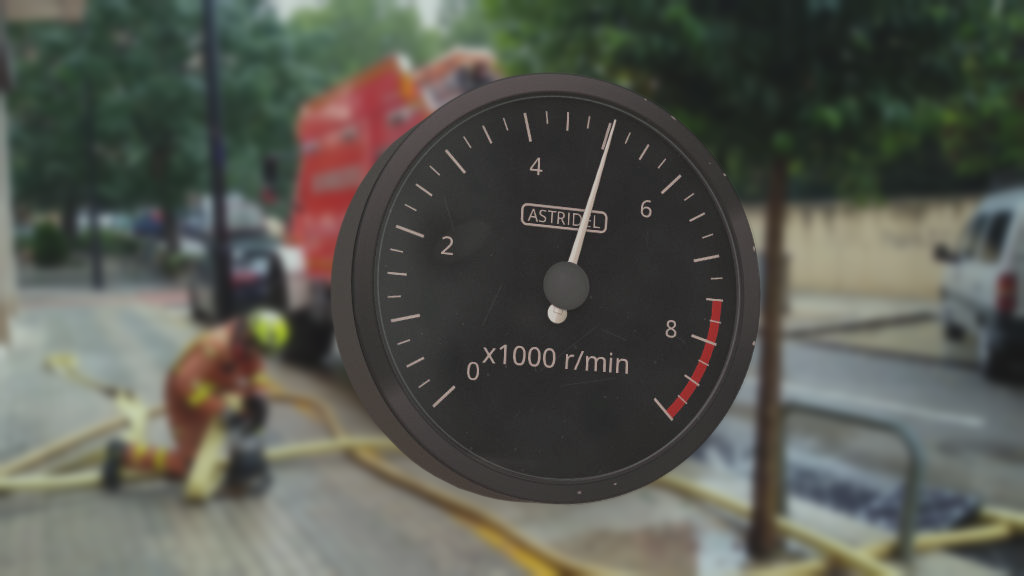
5000 rpm
